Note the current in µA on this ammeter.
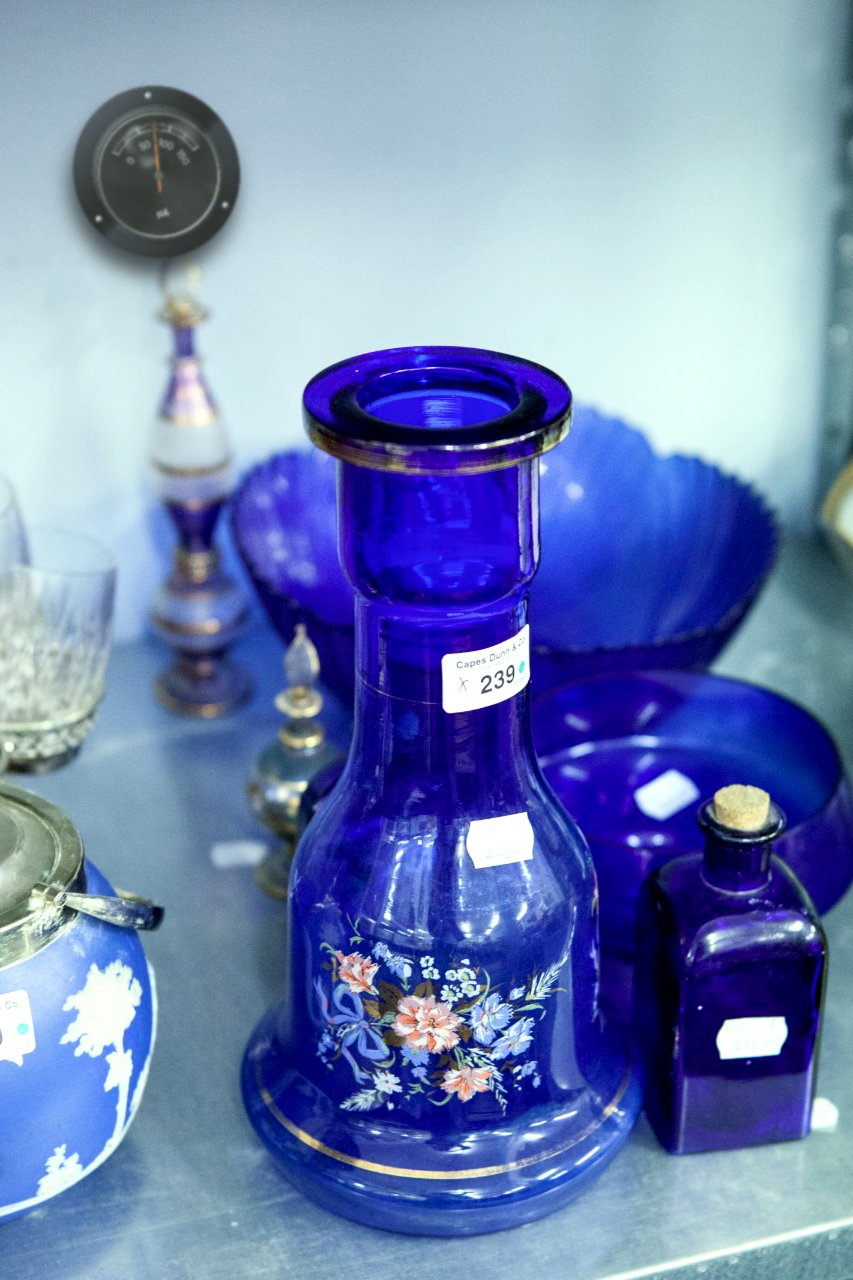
75 µA
